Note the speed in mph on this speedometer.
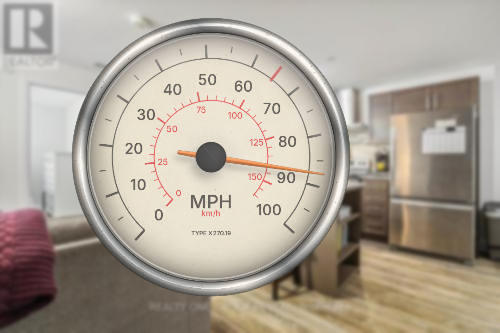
87.5 mph
